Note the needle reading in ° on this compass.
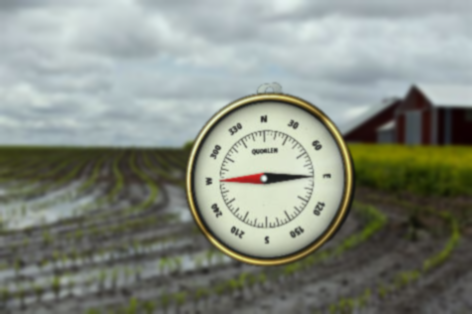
270 °
